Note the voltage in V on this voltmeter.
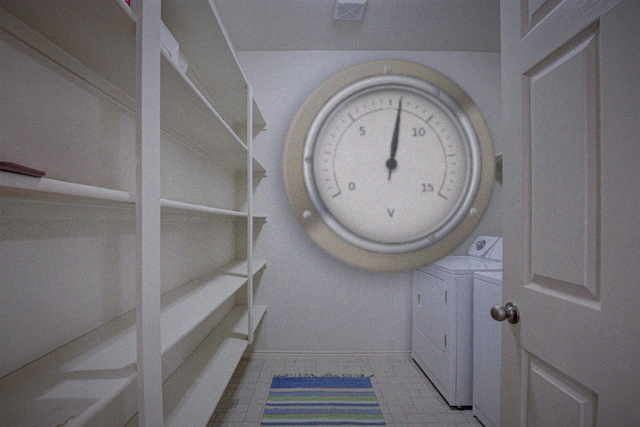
8 V
